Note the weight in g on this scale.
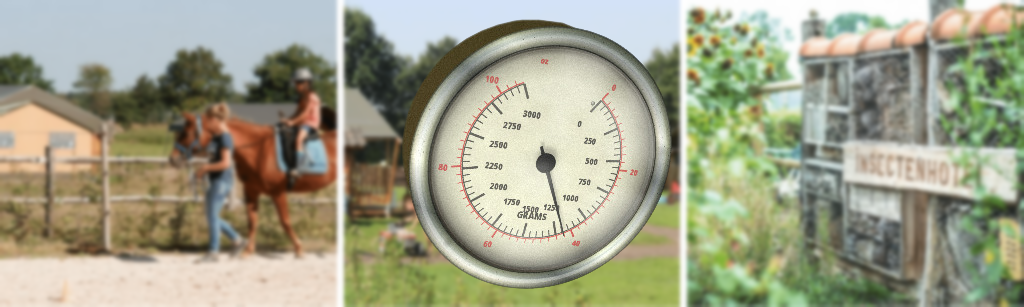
1200 g
